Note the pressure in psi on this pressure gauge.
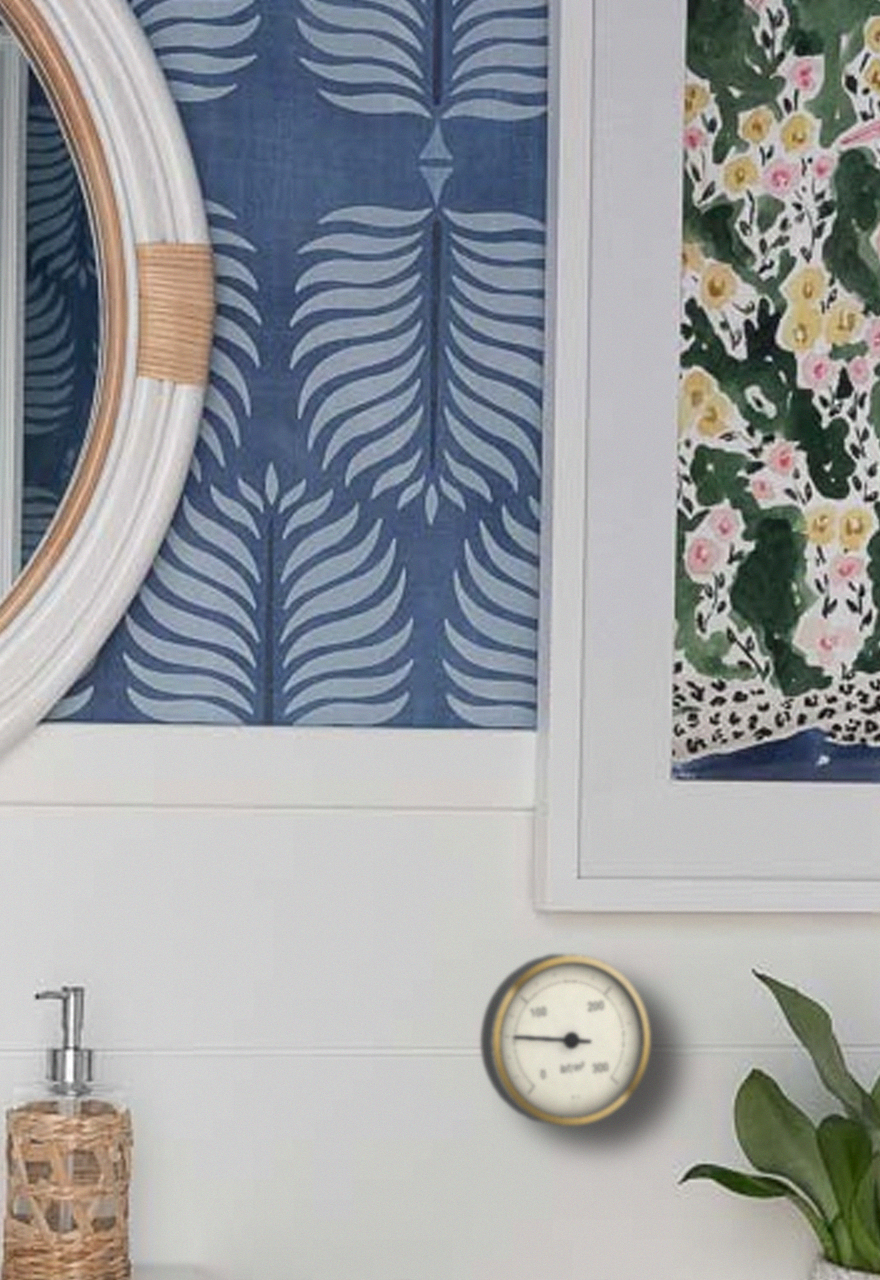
60 psi
